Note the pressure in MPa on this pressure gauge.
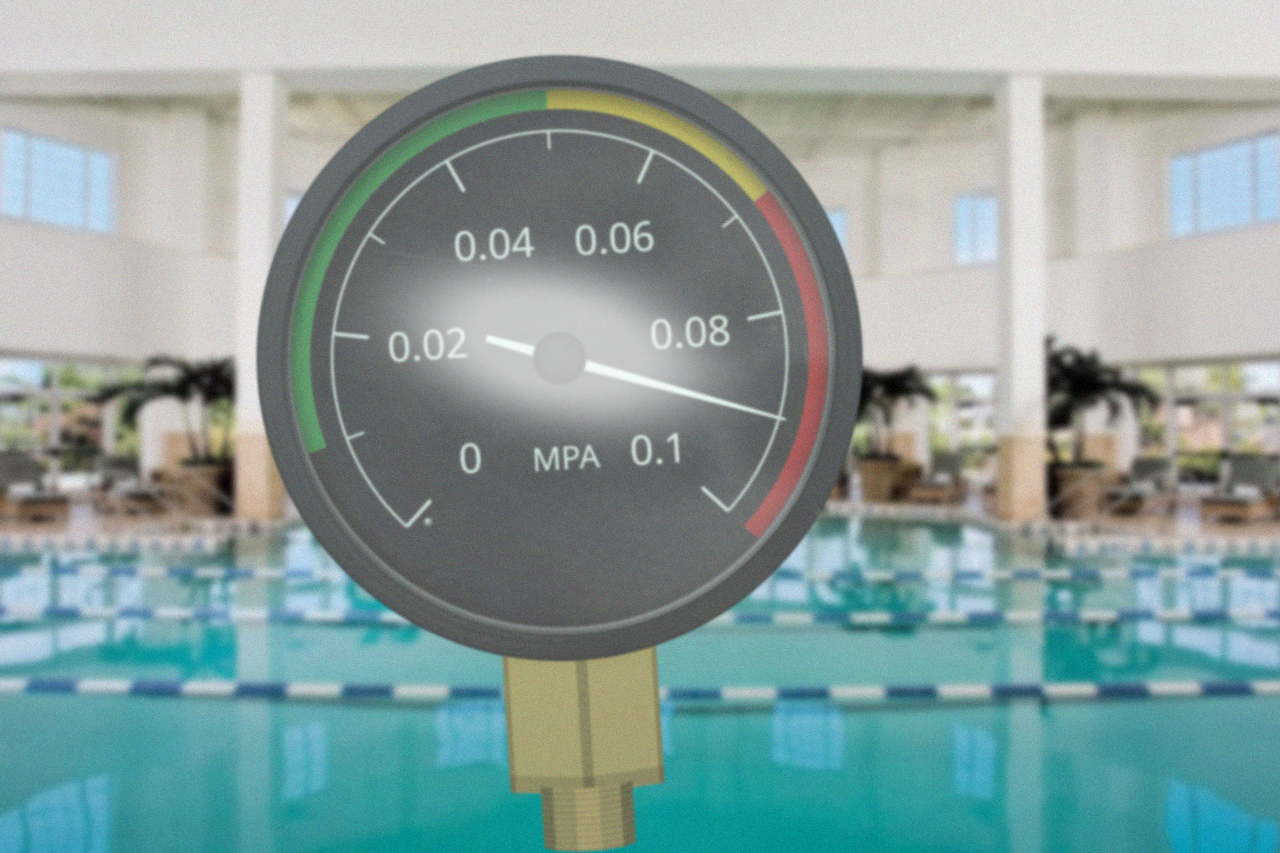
0.09 MPa
